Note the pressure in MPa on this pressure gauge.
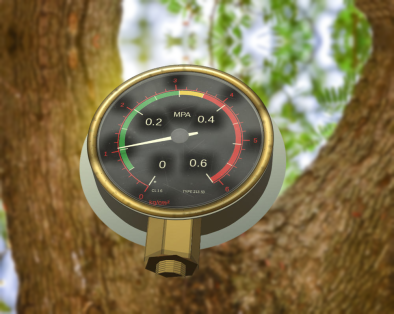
0.1 MPa
